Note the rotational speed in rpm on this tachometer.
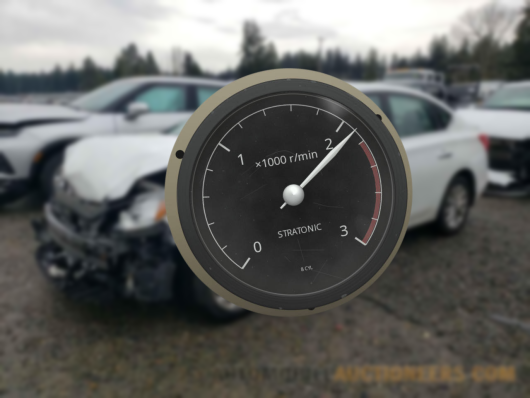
2100 rpm
